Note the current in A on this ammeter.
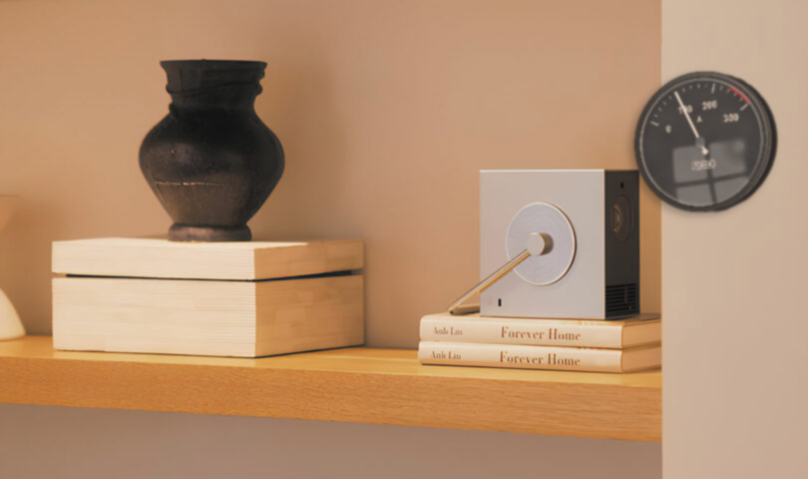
100 A
